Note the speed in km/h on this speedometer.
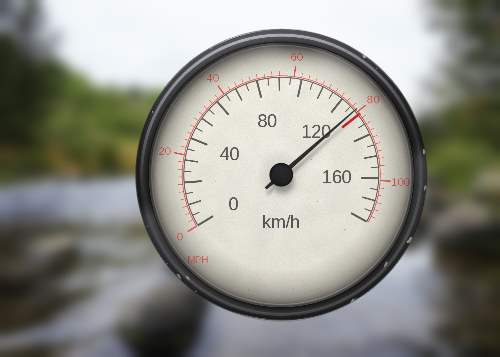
127.5 km/h
